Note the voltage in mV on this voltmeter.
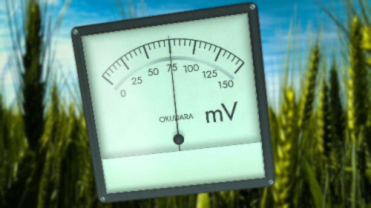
75 mV
